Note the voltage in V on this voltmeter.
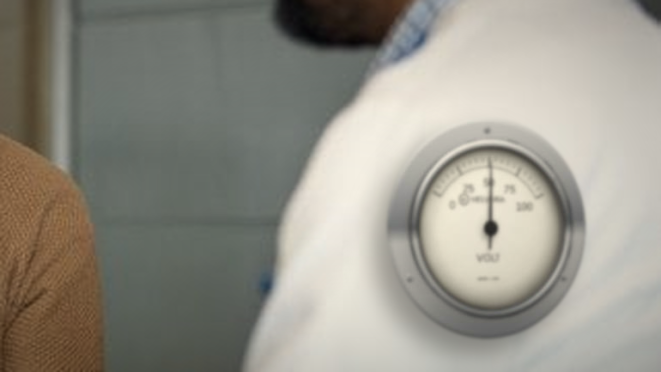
50 V
